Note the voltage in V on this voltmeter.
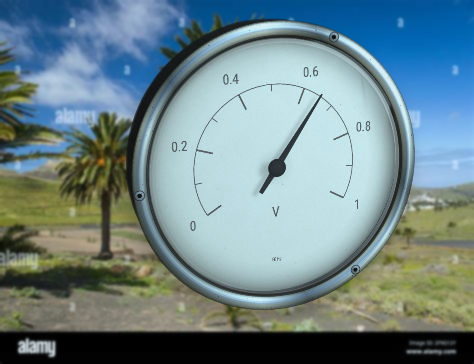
0.65 V
